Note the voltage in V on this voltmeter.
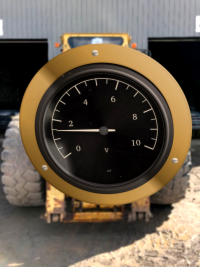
1.5 V
